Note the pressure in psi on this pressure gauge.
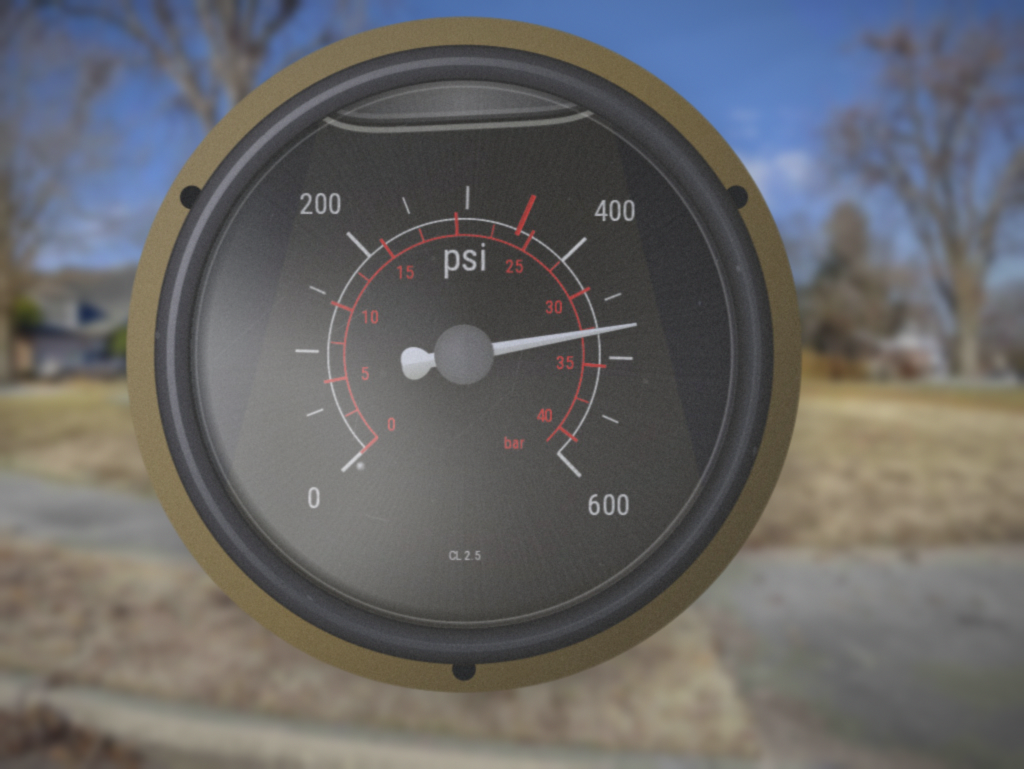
475 psi
